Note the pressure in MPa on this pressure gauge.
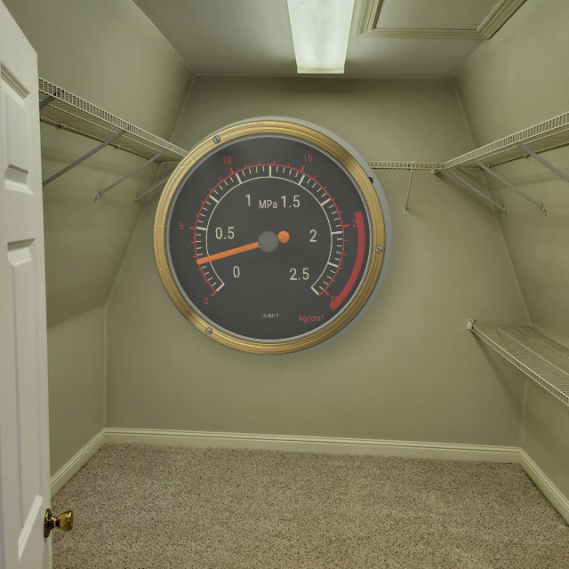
0.25 MPa
